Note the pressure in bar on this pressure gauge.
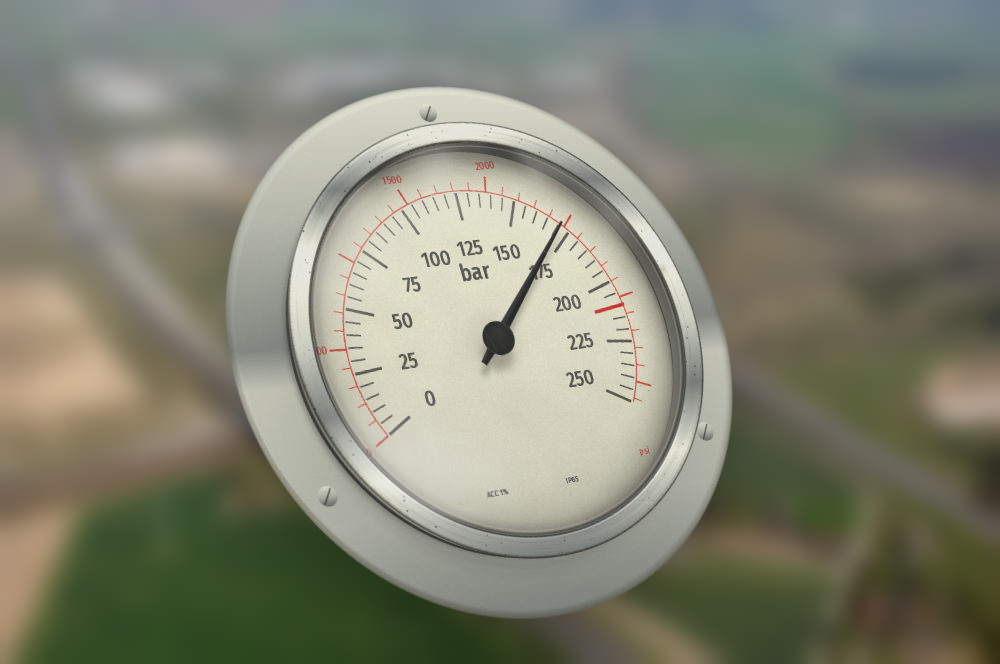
170 bar
